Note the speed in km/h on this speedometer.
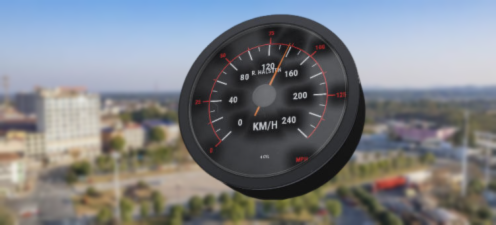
140 km/h
